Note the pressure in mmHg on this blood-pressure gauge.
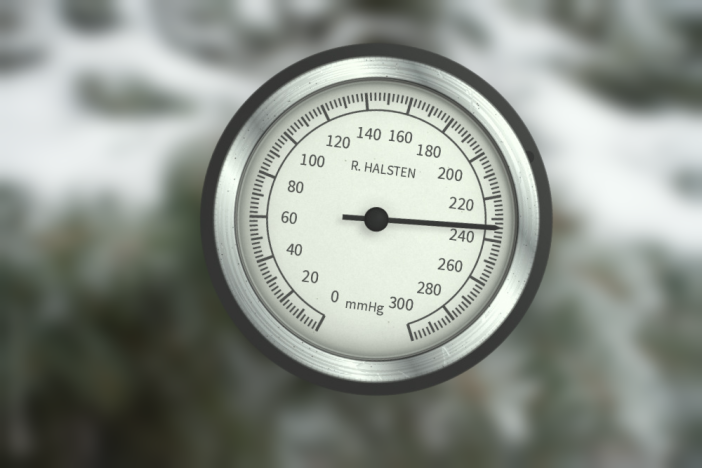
234 mmHg
